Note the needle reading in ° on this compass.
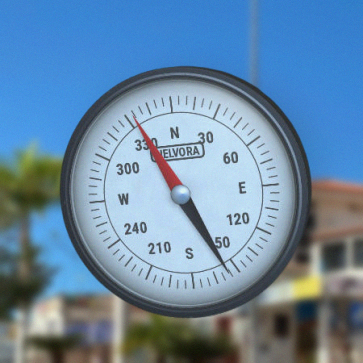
335 °
